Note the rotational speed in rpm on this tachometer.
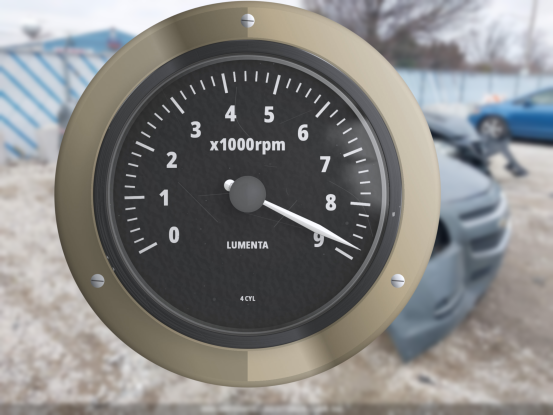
8800 rpm
